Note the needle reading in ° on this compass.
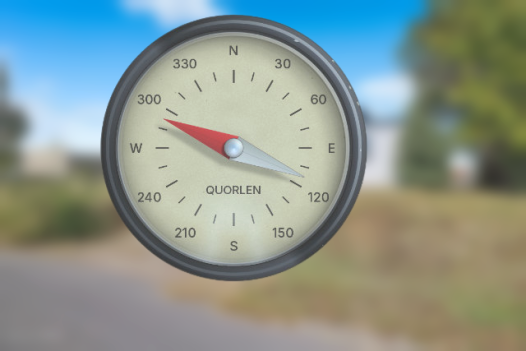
292.5 °
